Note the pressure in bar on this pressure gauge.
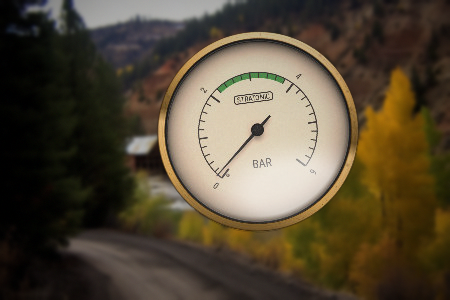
0.1 bar
